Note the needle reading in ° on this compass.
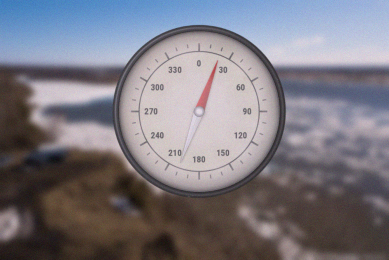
20 °
